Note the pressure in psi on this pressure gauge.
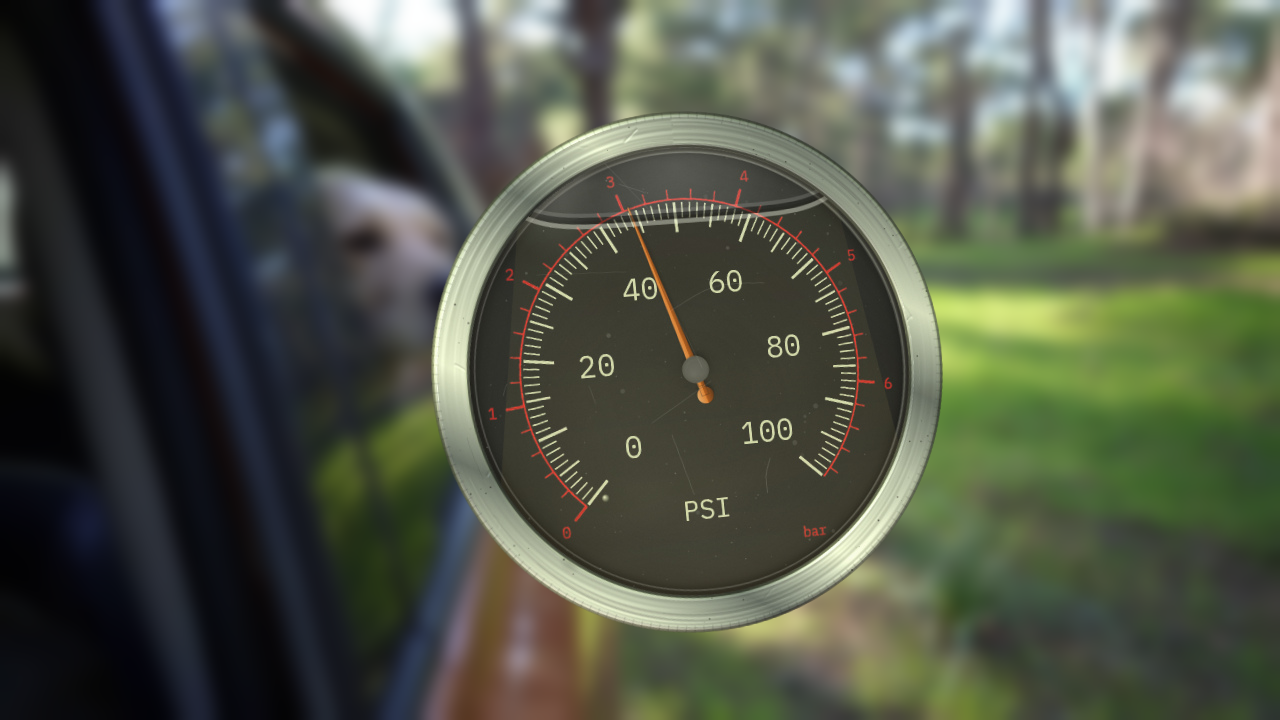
44 psi
